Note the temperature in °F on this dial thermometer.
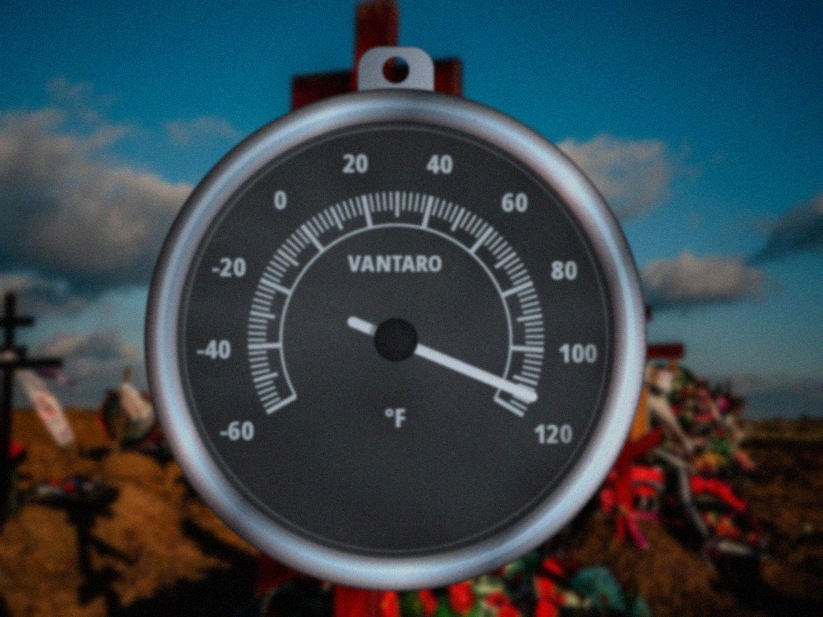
114 °F
